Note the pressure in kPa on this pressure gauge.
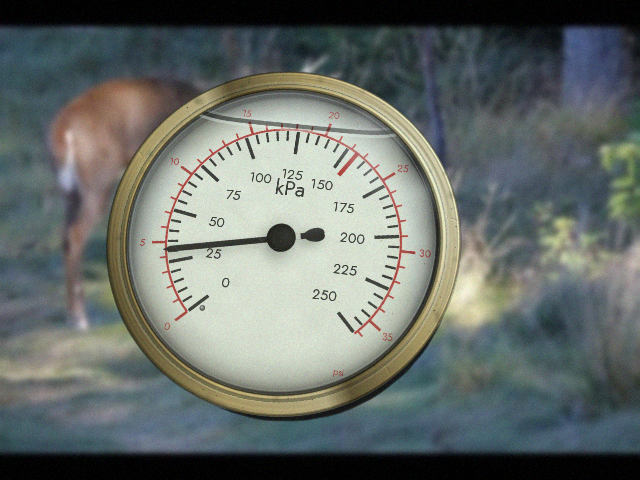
30 kPa
